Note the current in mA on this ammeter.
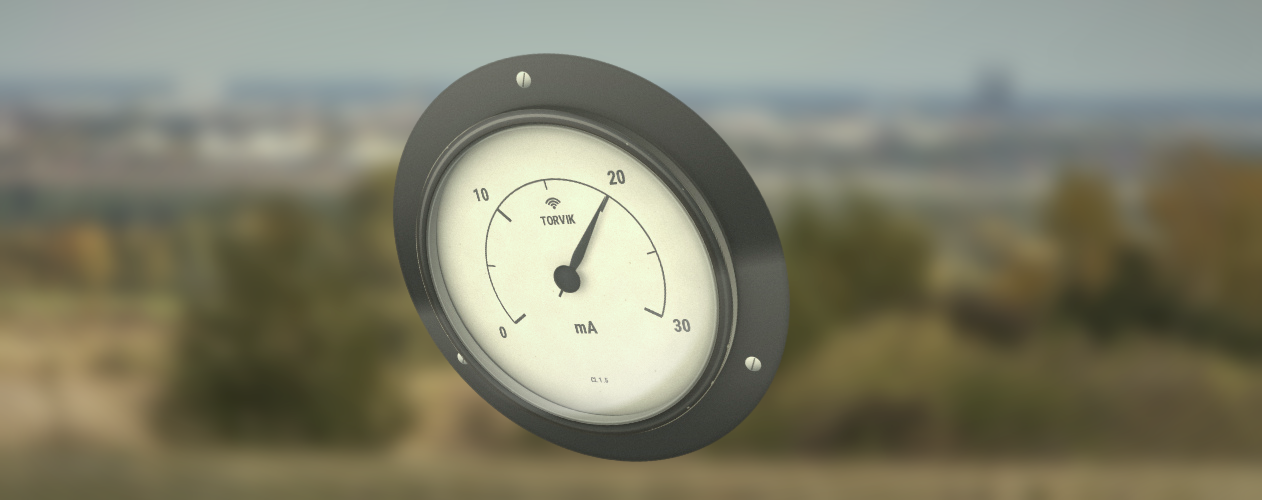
20 mA
